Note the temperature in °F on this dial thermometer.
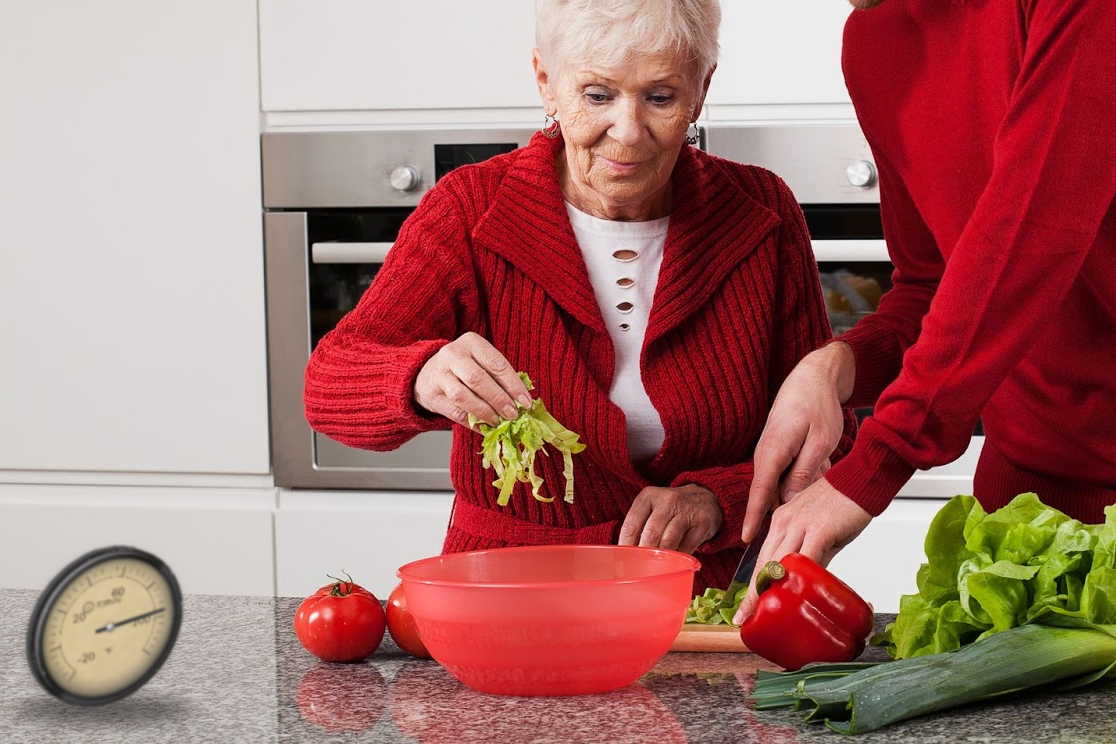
96 °F
